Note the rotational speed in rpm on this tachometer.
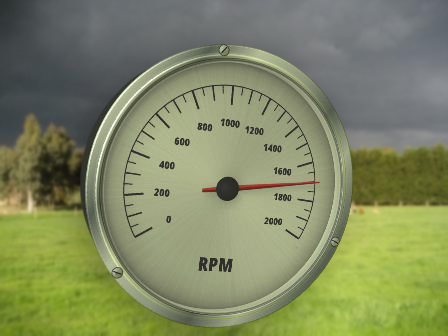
1700 rpm
